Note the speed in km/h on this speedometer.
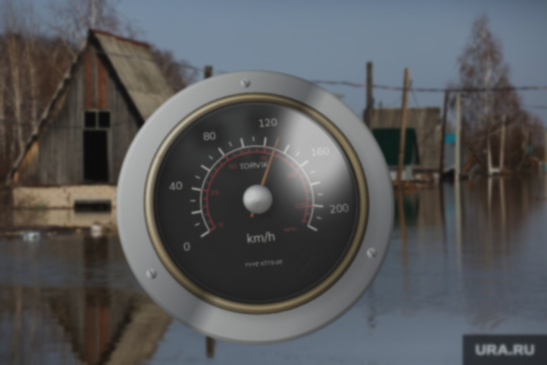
130 km/h
